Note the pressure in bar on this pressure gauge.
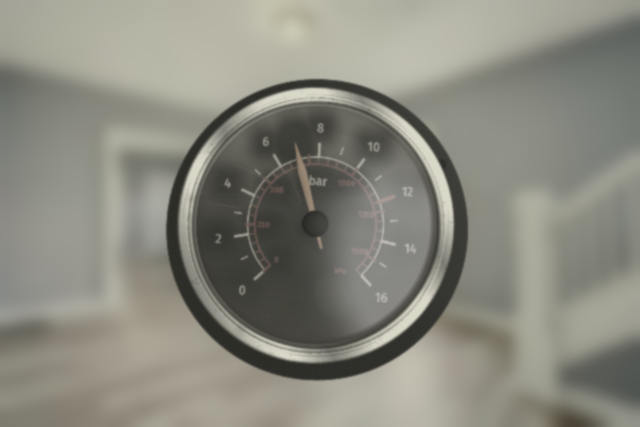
7 bar
